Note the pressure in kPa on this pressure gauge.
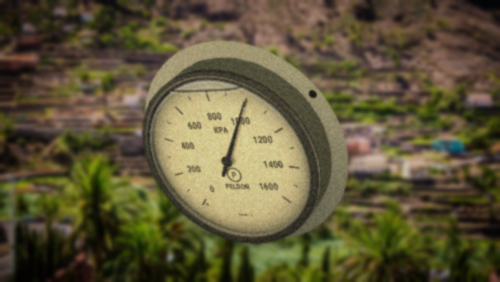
1000 kPa
